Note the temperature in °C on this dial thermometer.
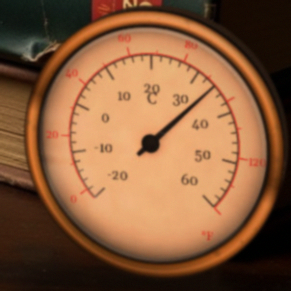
34 °C
